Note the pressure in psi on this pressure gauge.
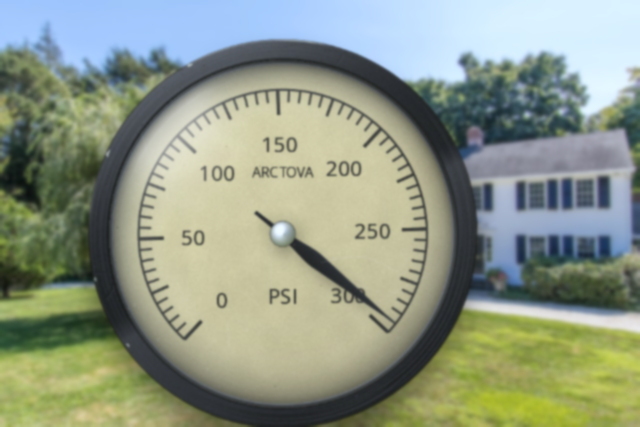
295 psi
